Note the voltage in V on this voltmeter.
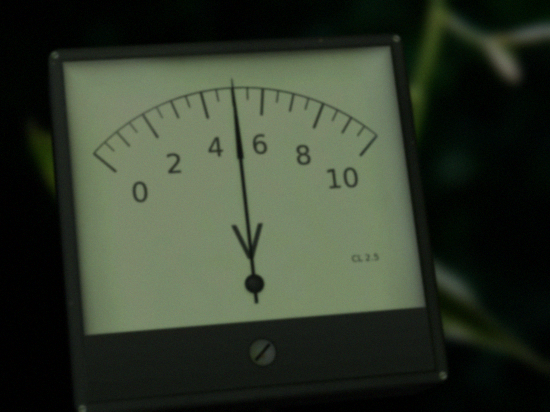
5 V
